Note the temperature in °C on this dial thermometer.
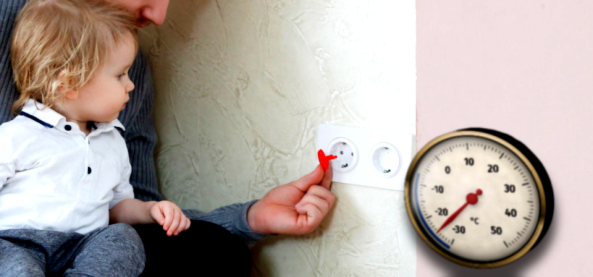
-25 °C
